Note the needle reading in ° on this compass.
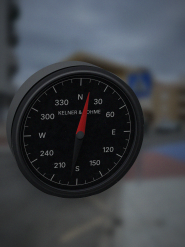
10 °
